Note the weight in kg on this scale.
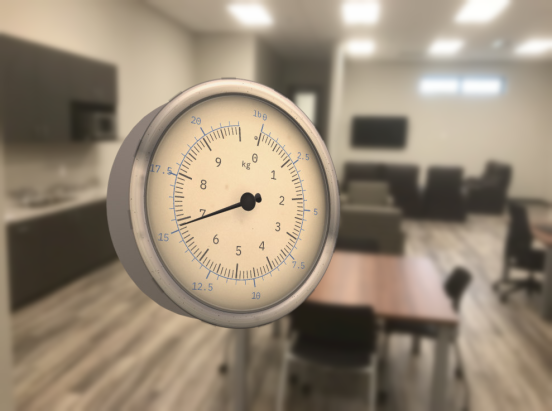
6.9 kg
